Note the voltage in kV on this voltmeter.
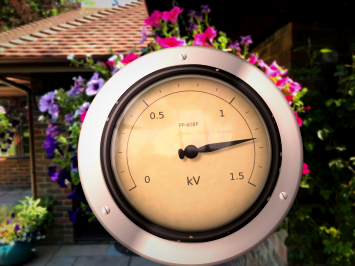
1.25 kV
